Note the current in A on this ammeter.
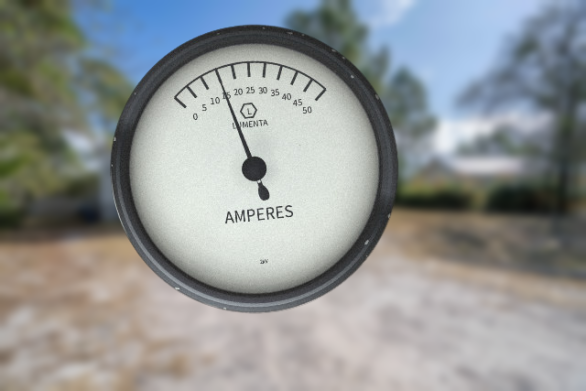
15 A
